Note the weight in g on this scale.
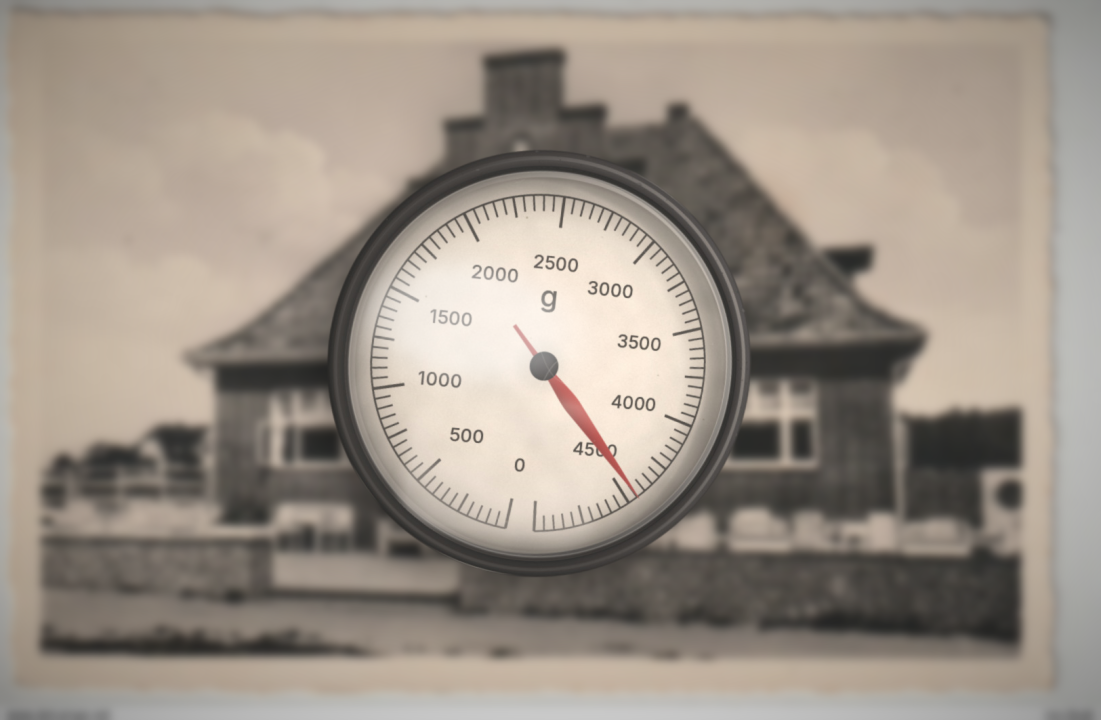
4450 g
